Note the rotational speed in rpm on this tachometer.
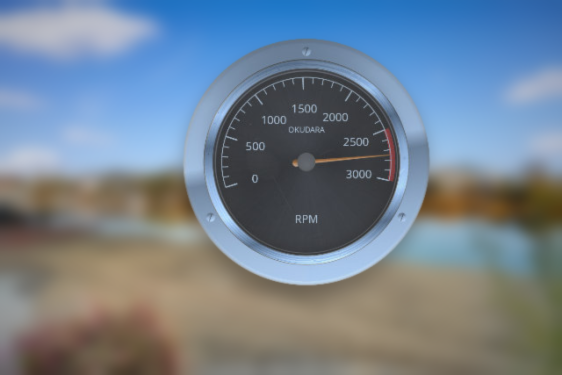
2750 rpm
